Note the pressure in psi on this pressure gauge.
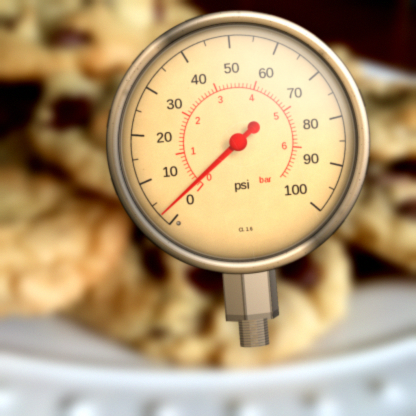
2.5 psi
